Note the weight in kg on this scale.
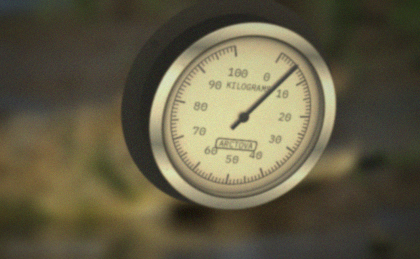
5 kg
